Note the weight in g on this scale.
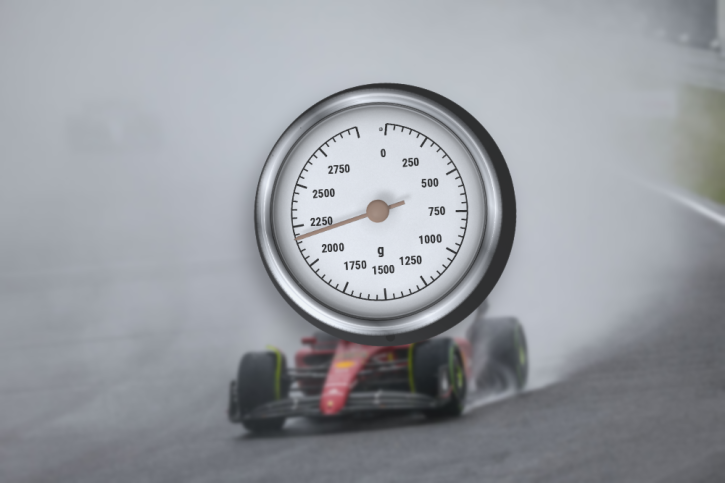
2175 g
